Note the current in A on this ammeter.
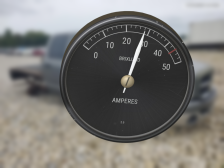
28 A
